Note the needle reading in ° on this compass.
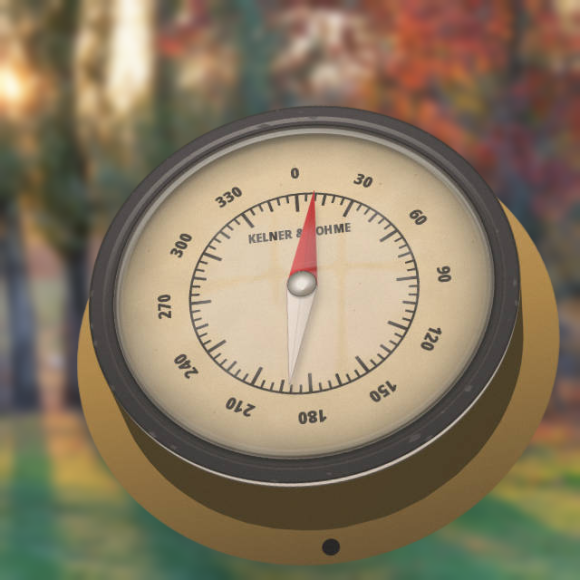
10 °
